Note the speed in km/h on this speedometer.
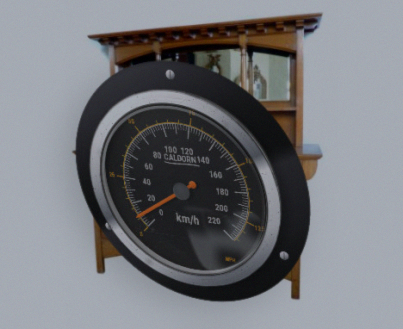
10 km/h
